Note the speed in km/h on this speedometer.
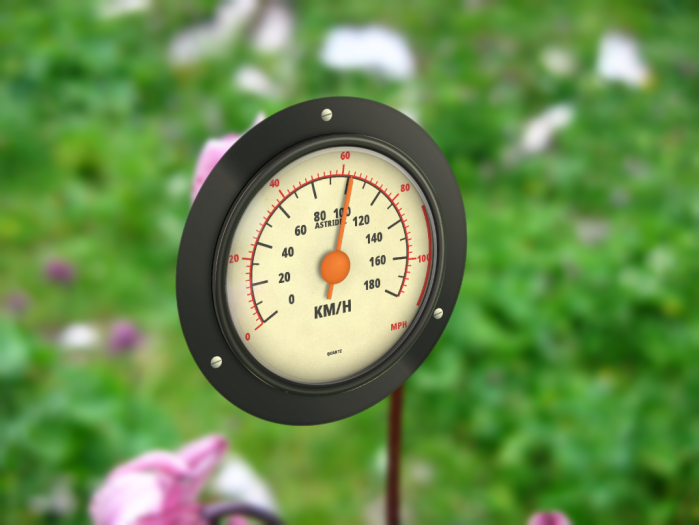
100 km/h
